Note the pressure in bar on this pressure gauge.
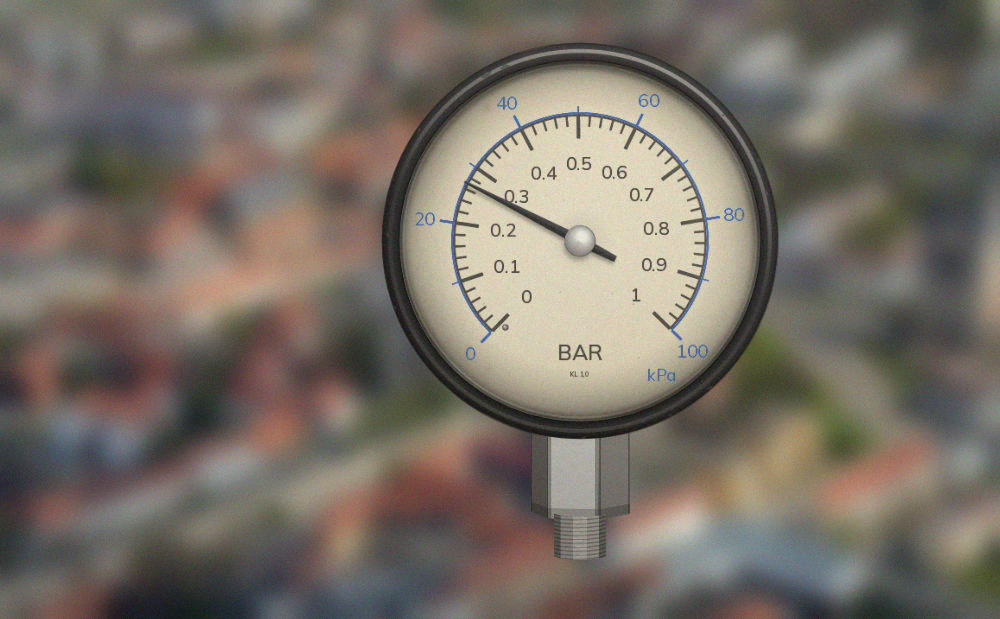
0.27 bar
